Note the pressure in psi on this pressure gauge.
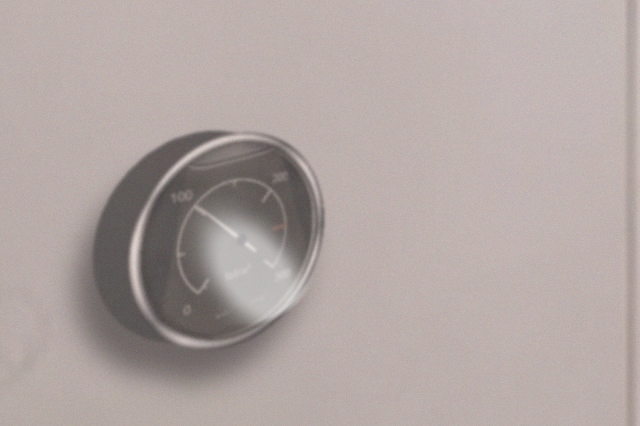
100 psi
